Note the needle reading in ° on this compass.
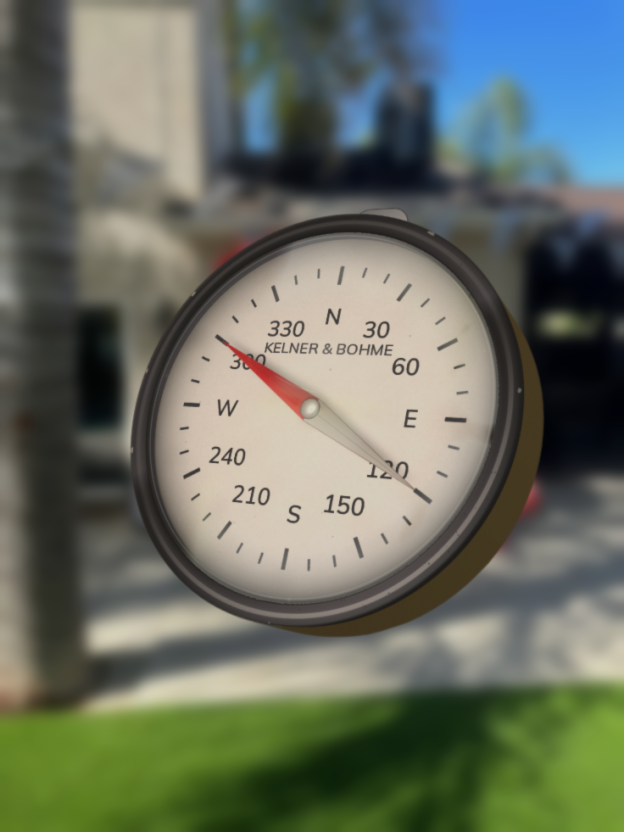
300 °
